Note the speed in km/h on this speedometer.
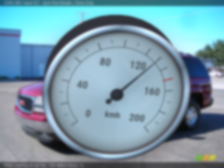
130 km/h
